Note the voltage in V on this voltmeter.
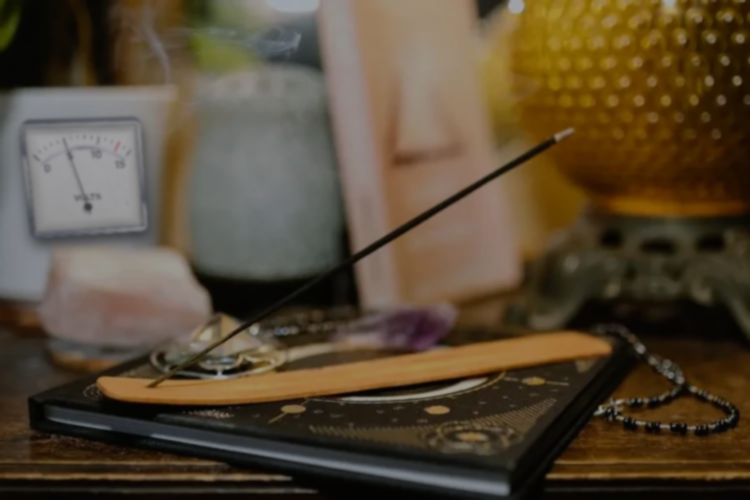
5 V
